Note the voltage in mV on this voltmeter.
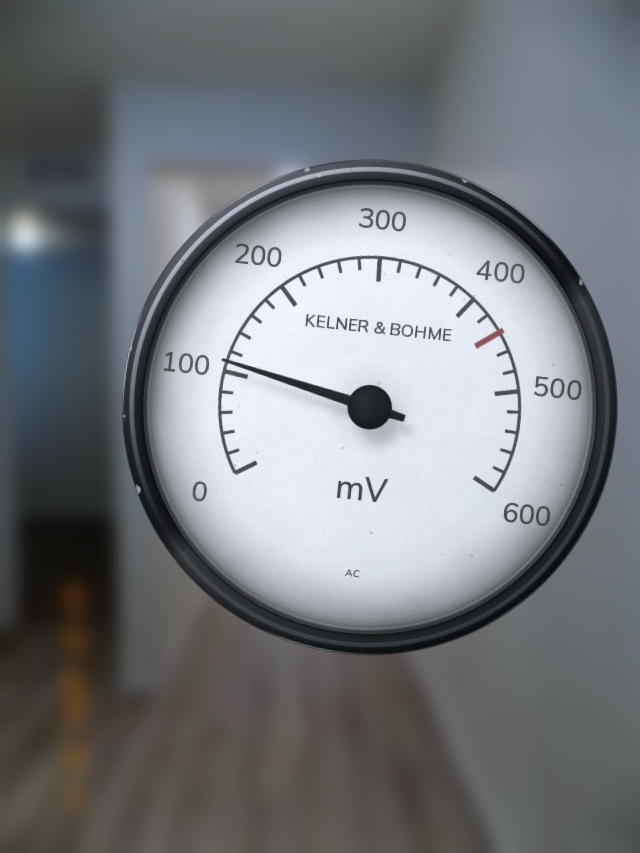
110 mV
